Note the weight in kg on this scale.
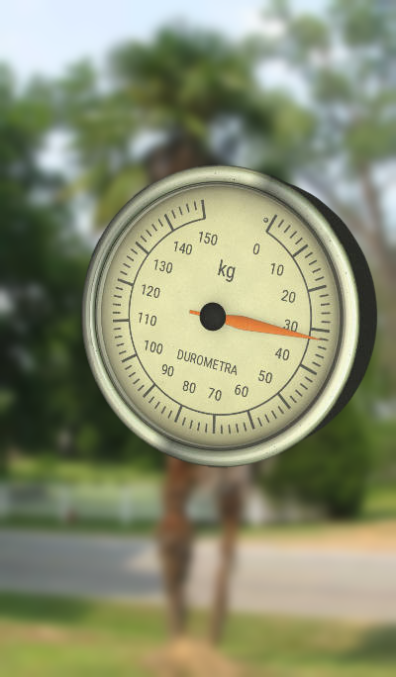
32 kg
